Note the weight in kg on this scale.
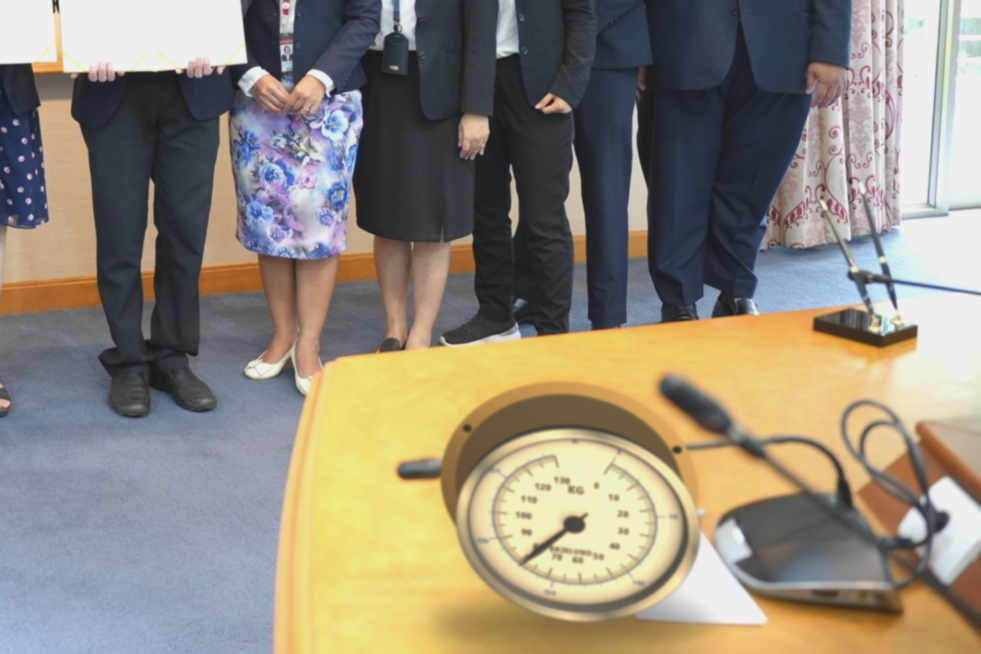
80 kg
